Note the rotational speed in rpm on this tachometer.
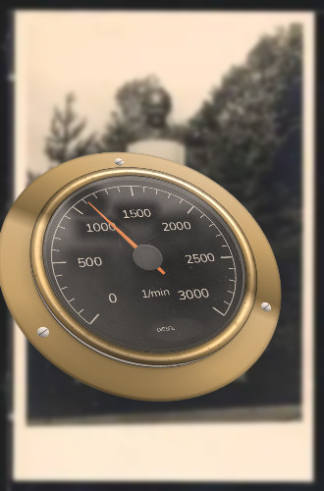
1100 rpm
